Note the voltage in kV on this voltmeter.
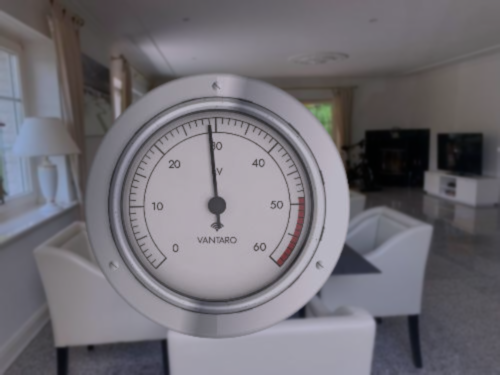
29 kV
